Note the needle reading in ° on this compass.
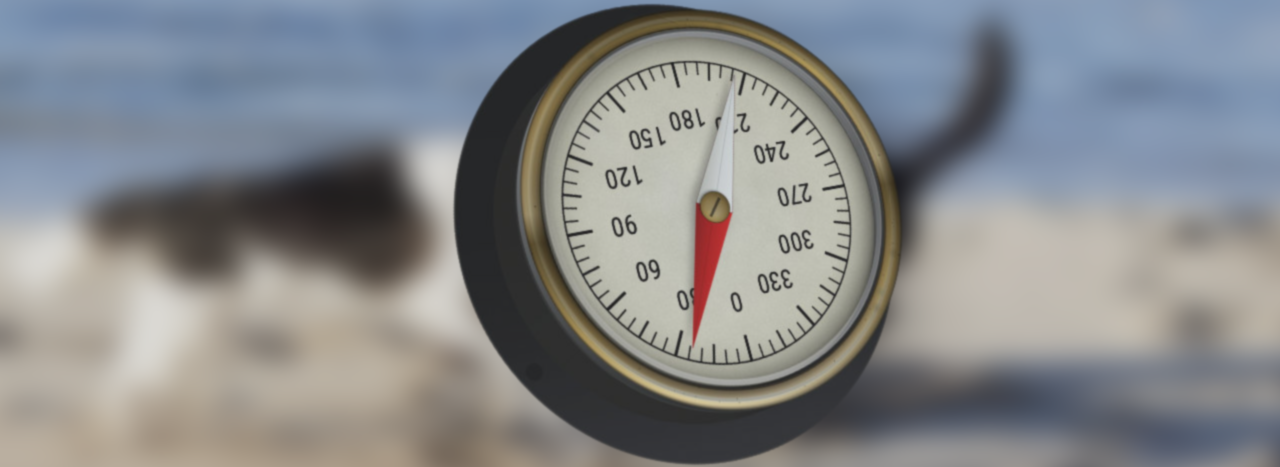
25 °
